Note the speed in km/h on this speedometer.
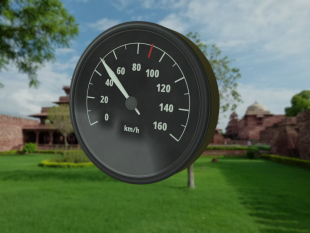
50 km/h
